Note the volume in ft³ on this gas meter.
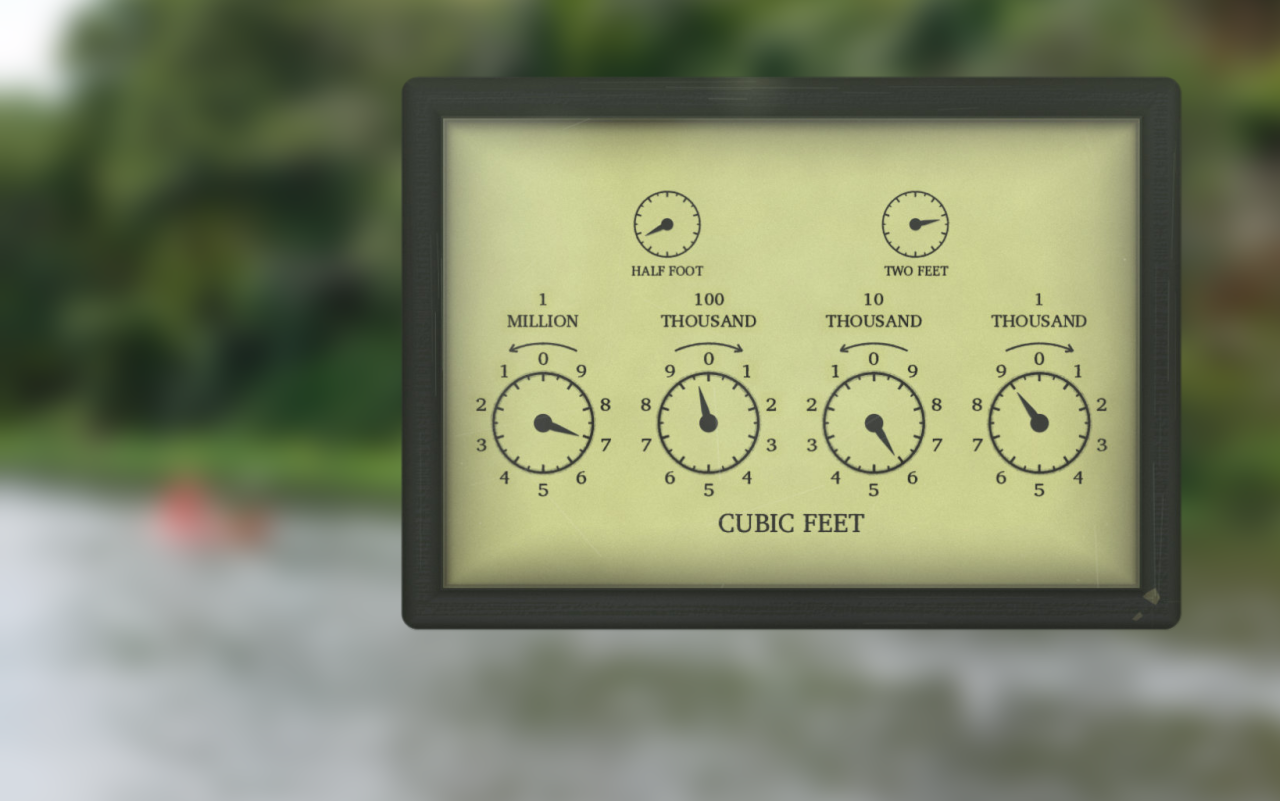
695900 ft³
